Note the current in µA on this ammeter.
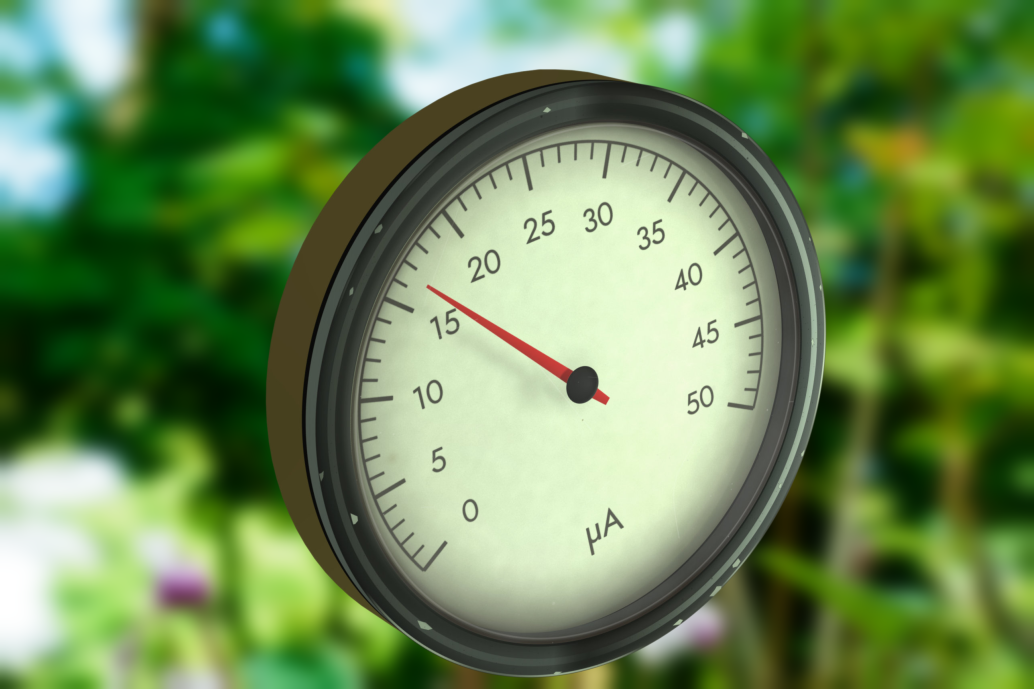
16.5 µA
